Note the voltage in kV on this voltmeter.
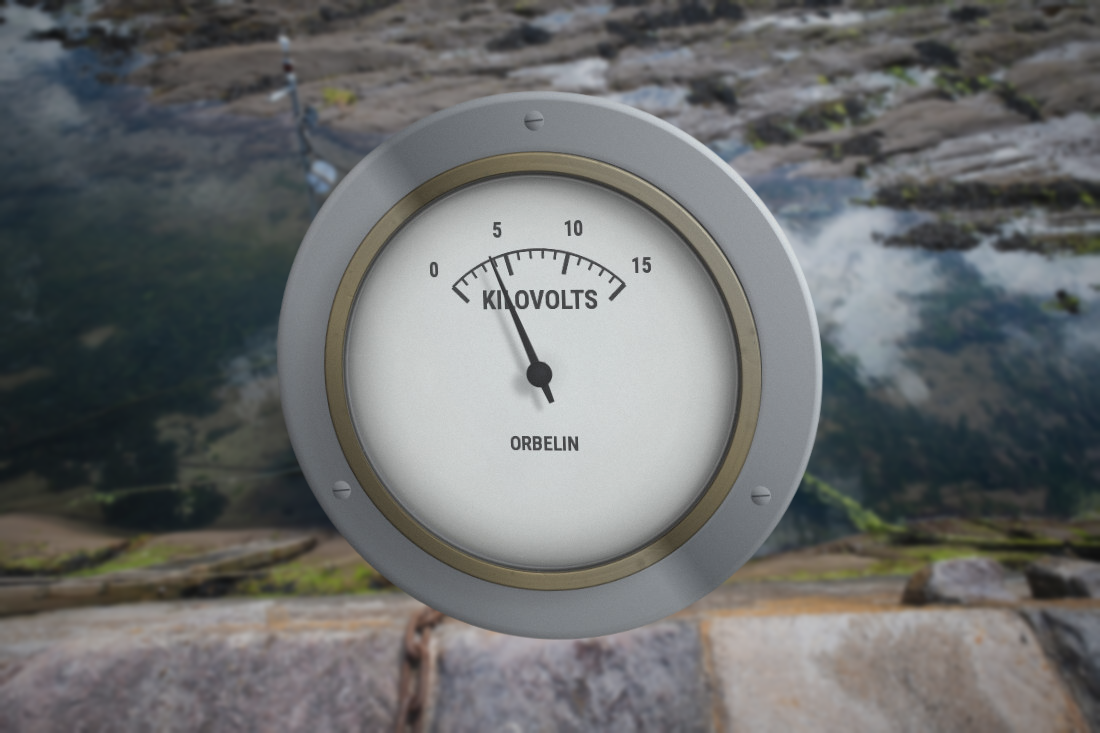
4 kV
